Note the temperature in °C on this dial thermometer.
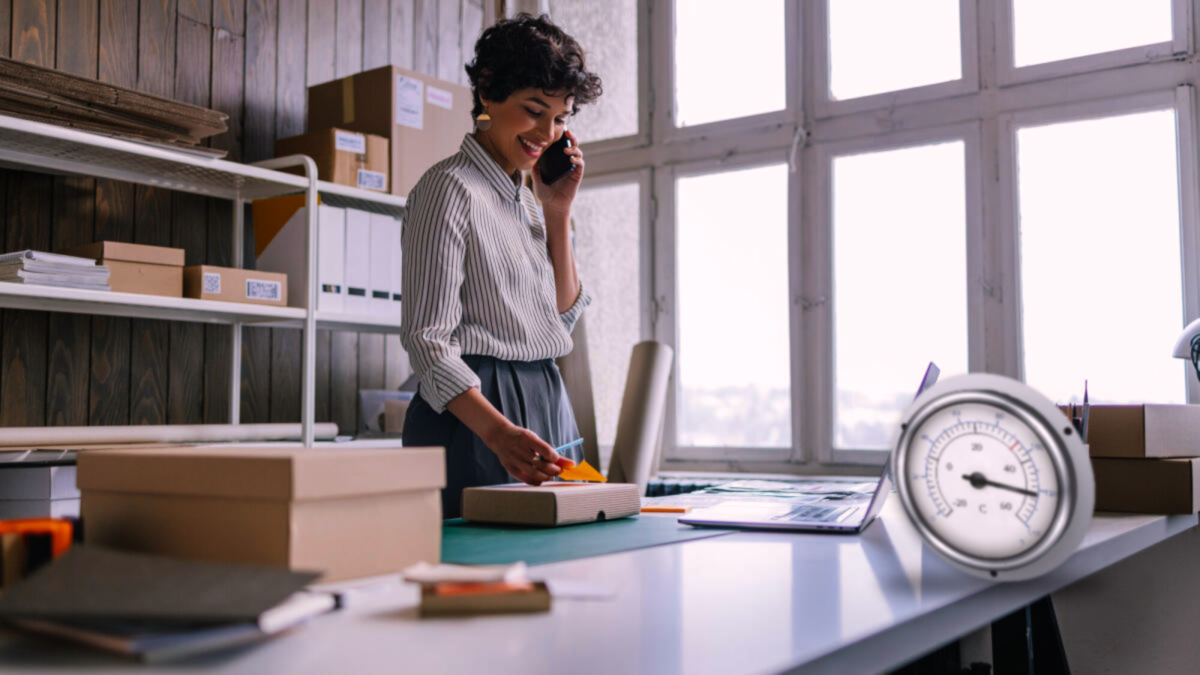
50 °C
